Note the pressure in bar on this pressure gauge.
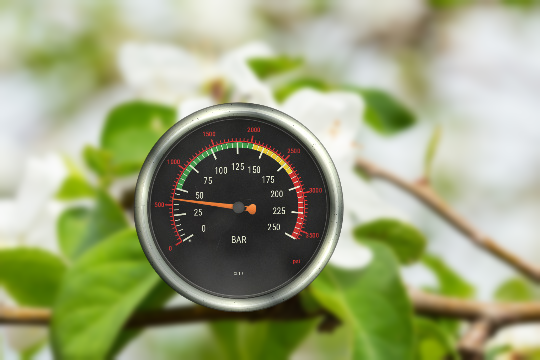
40 bar
